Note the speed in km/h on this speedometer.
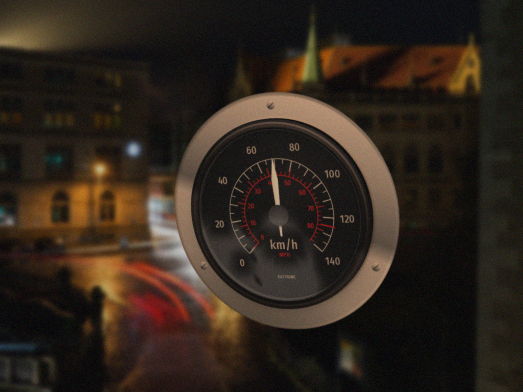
70 km/h
